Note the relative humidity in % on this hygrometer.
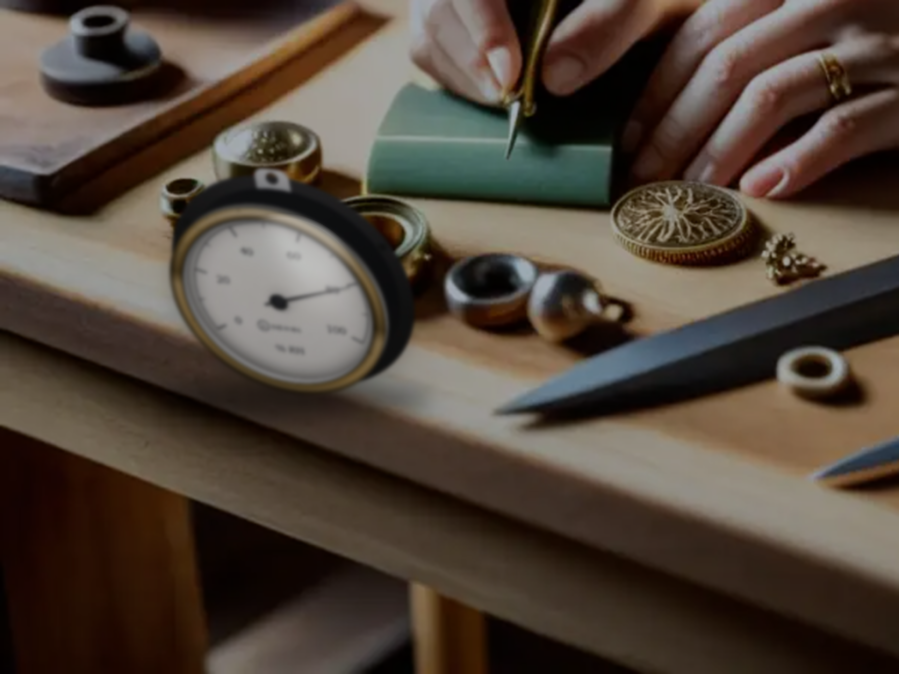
80 %
